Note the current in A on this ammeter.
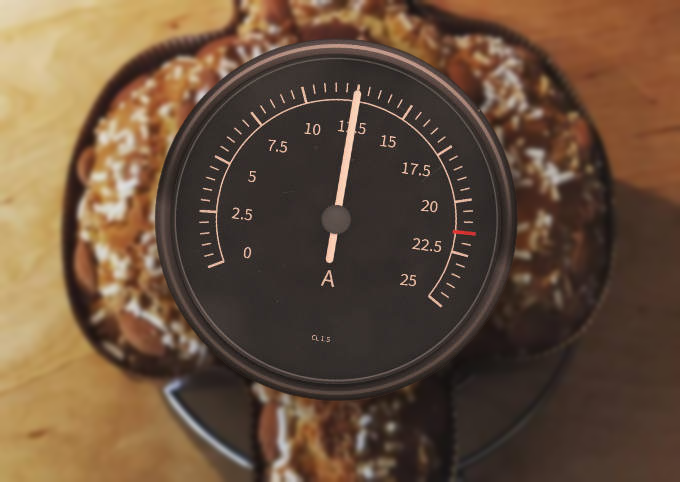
12.5 A
